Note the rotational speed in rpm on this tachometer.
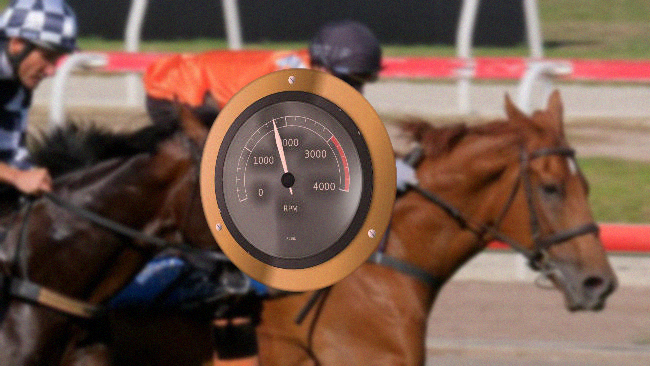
1800 rpm
